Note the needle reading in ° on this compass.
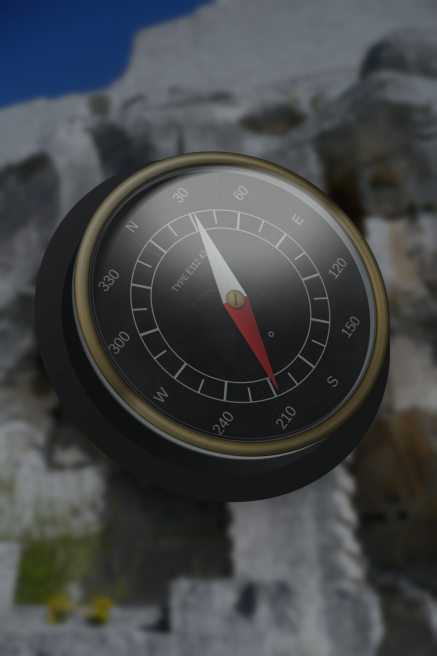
210 °
